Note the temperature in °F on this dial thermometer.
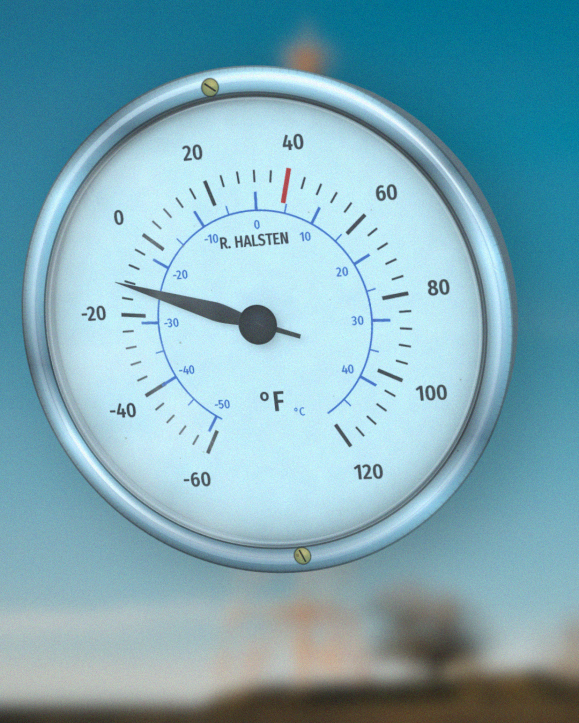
-12 °F
